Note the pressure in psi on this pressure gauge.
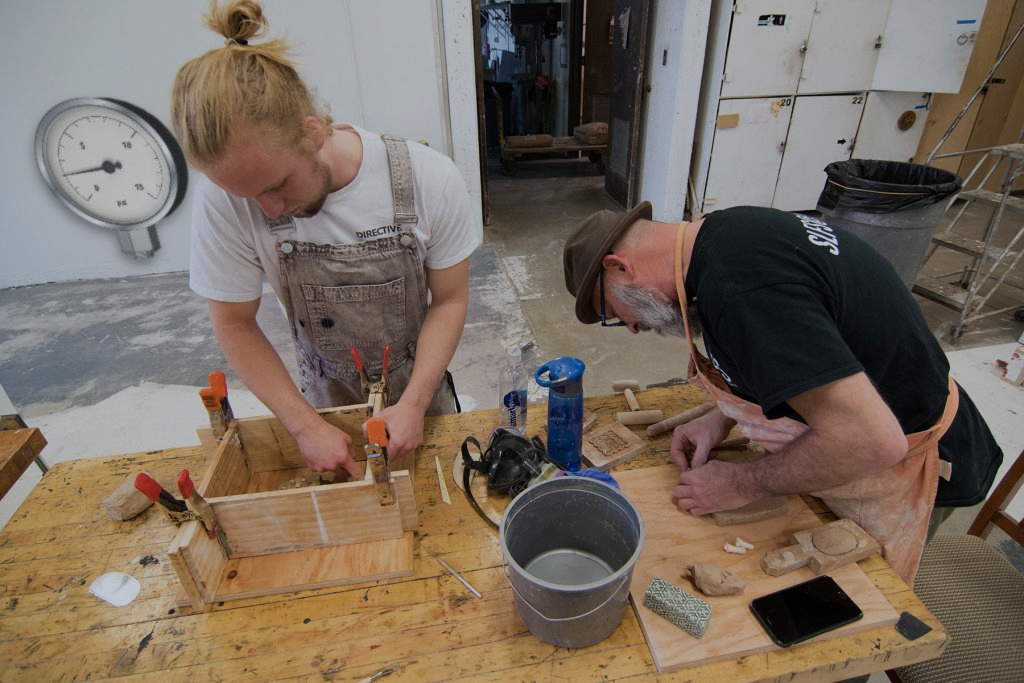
2 psi
